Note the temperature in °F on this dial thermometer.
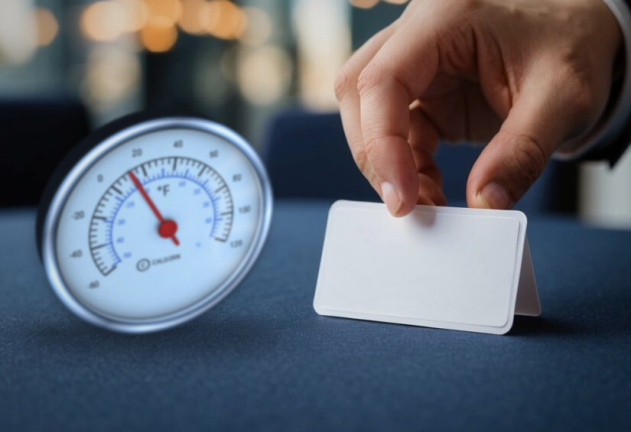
12 °F
